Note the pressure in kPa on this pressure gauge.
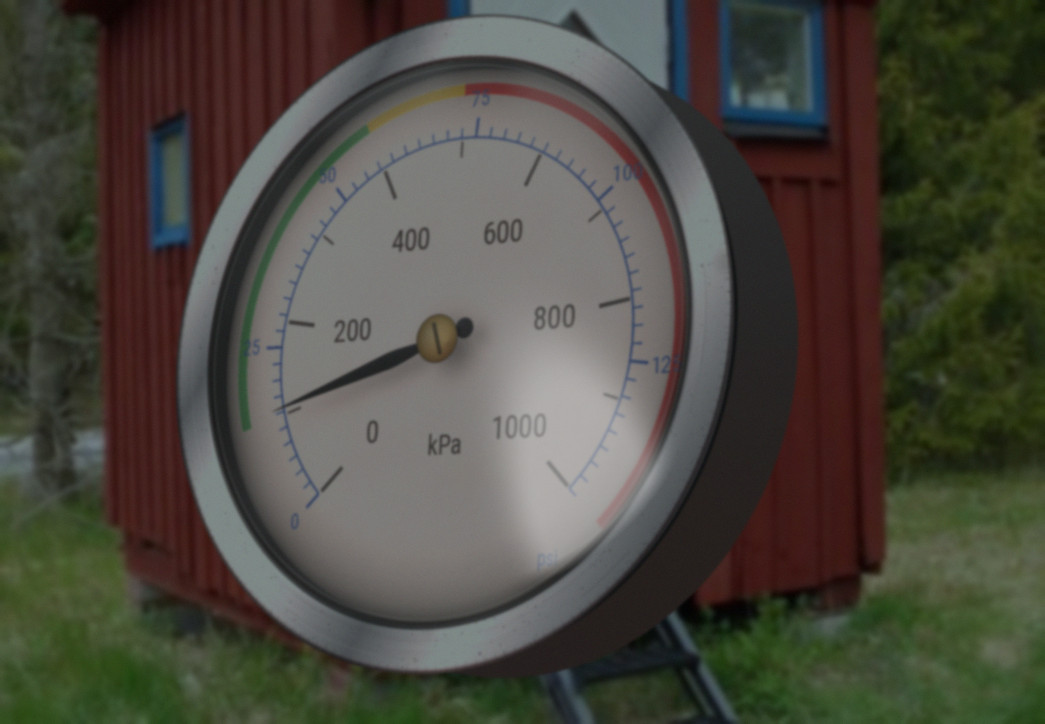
100 kPa
